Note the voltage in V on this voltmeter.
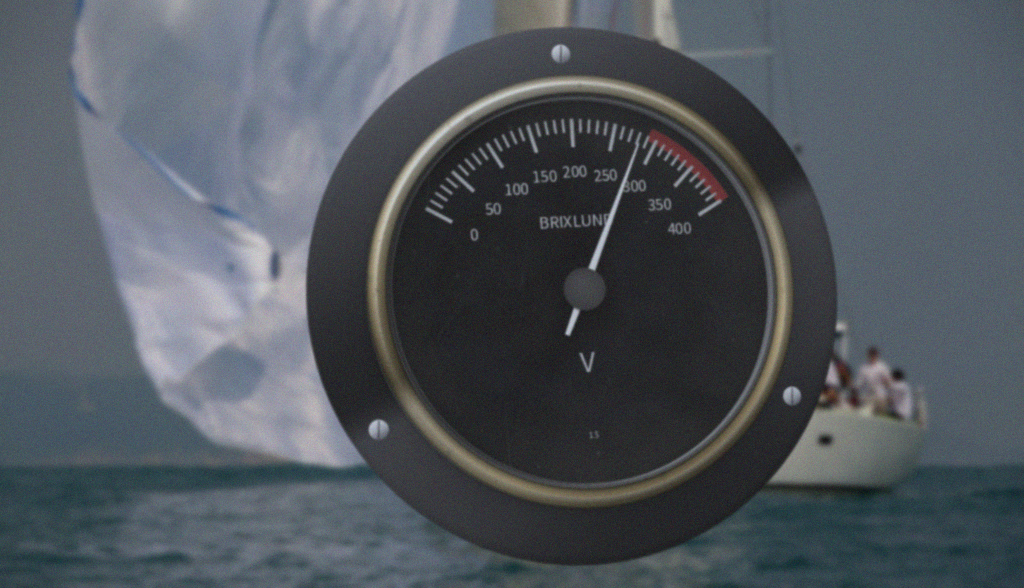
280 V
